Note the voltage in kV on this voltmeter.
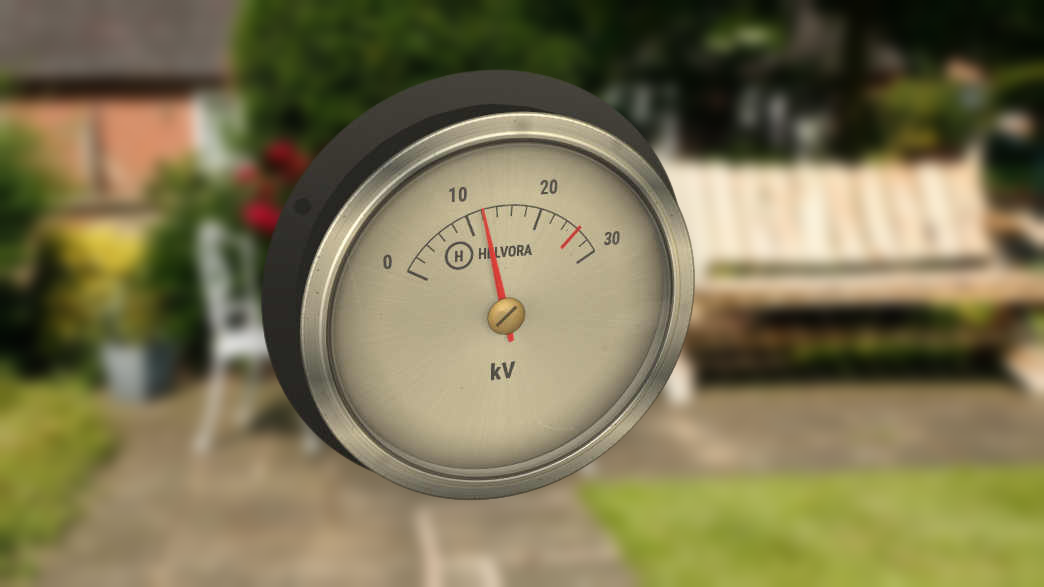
12 kV
